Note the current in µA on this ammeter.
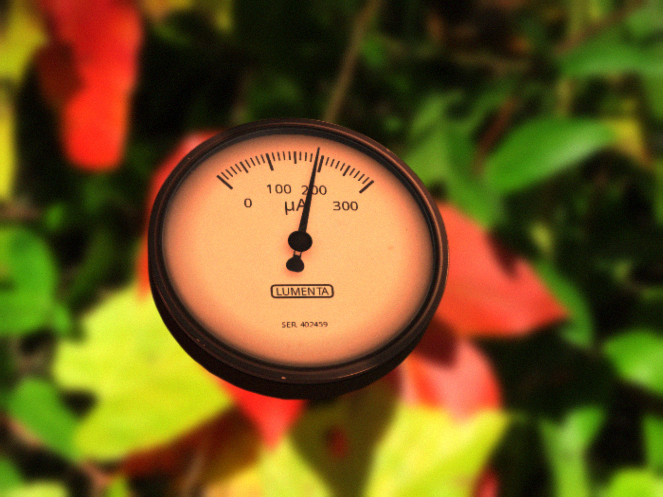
190 µA
